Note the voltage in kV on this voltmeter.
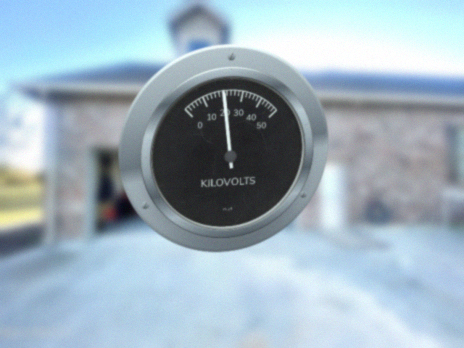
20 kV
